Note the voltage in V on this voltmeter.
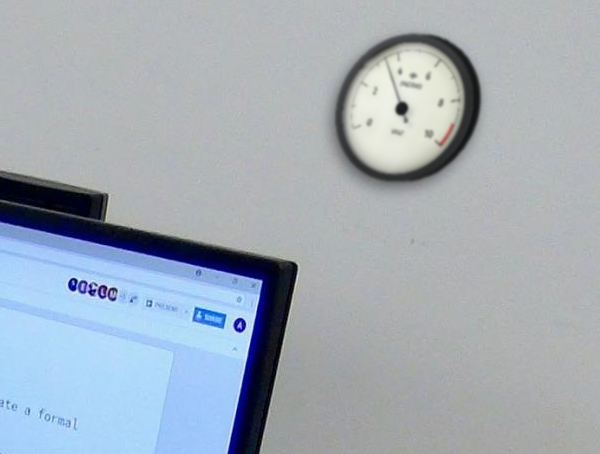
3.5 V
